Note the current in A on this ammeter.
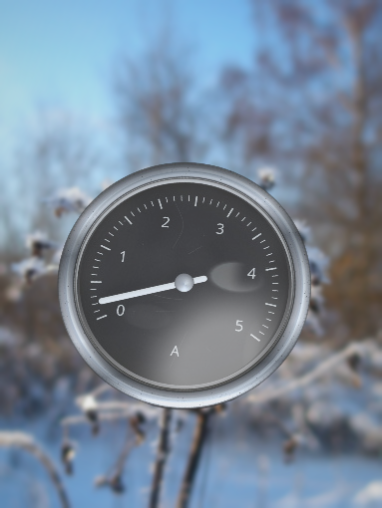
0.2 A
